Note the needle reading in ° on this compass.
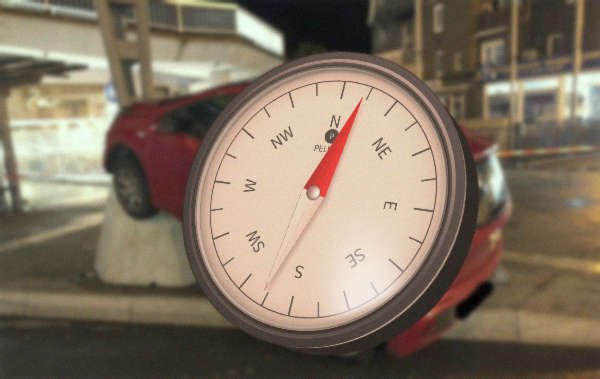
15 °
